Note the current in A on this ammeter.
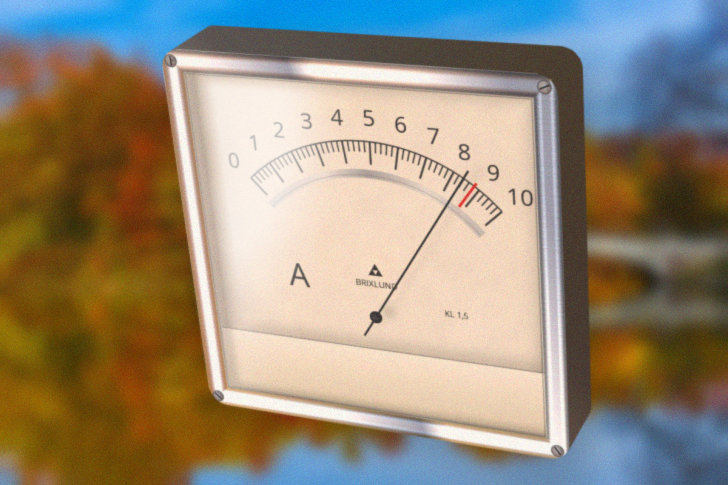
8.4 A
